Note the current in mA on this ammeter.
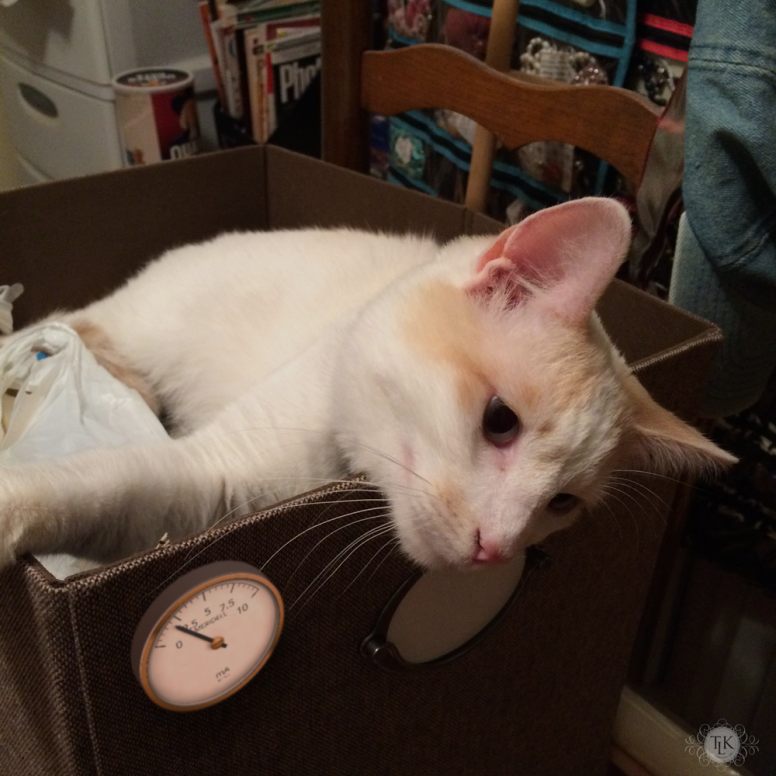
2 mA
